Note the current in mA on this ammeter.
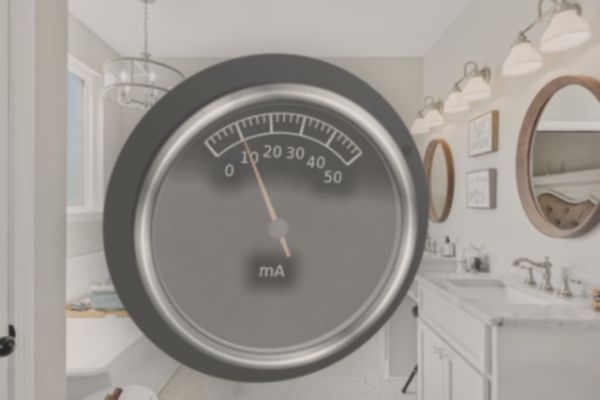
10 mA
